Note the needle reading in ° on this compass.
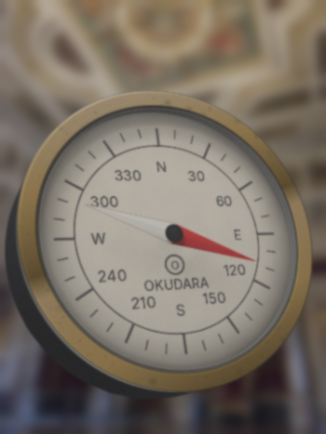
110 °
